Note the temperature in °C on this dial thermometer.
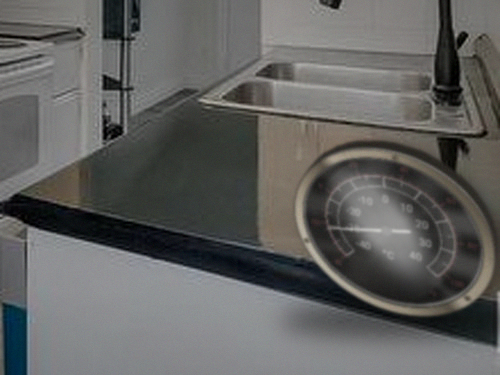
-30 °C
